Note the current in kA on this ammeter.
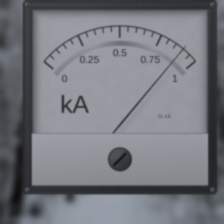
0.9 kA
